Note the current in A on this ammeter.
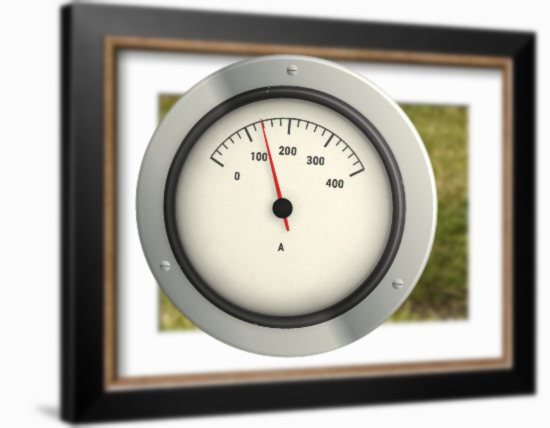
140 A
